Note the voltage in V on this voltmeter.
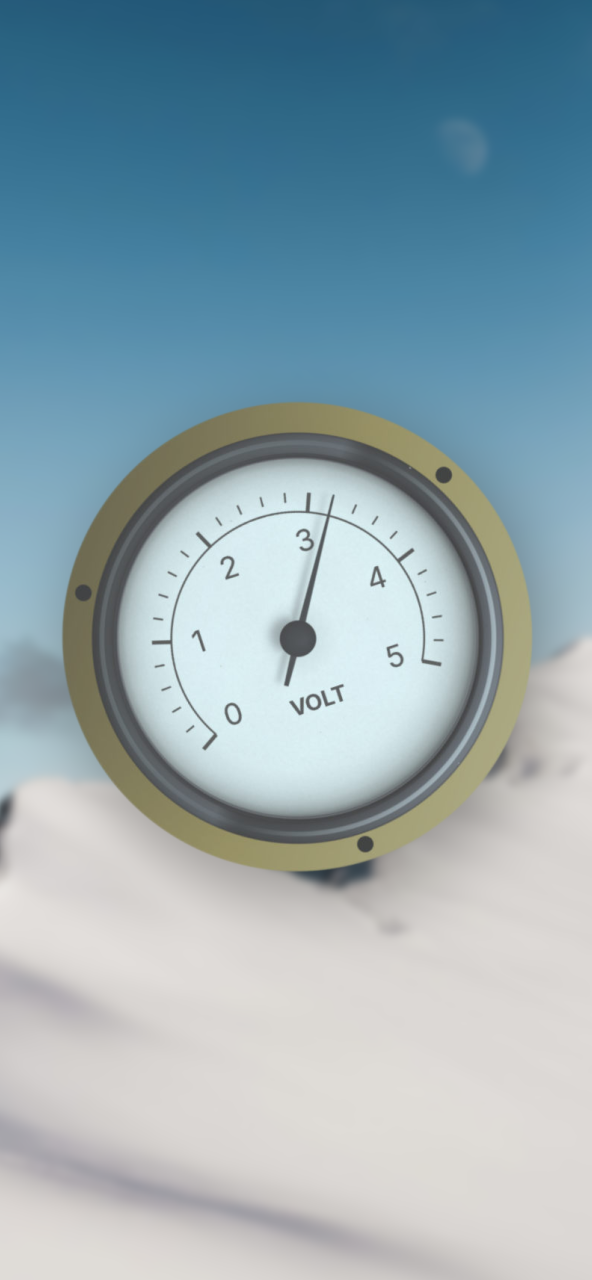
3.2 V
